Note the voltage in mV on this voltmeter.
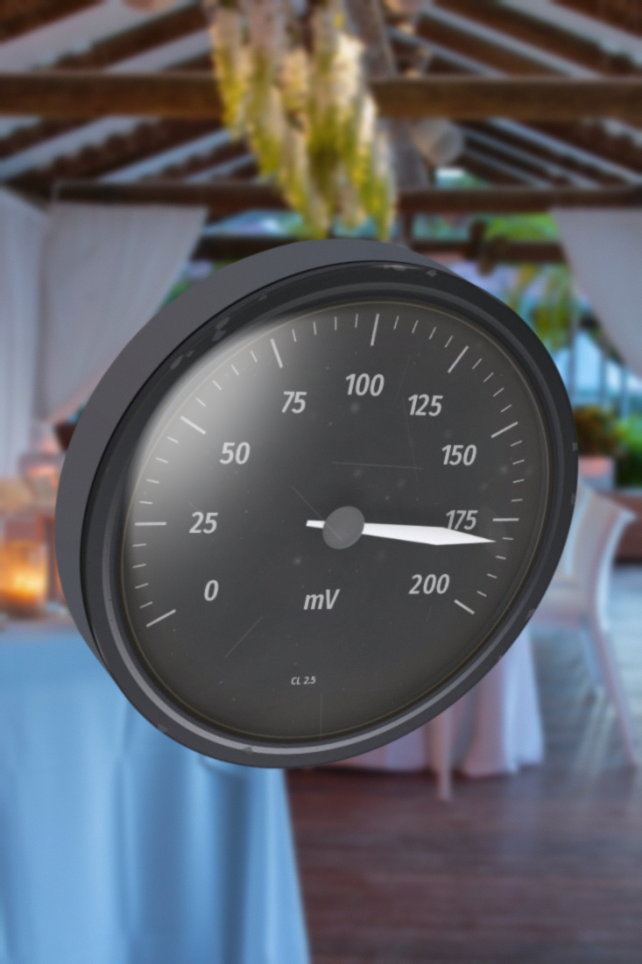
180 mV
